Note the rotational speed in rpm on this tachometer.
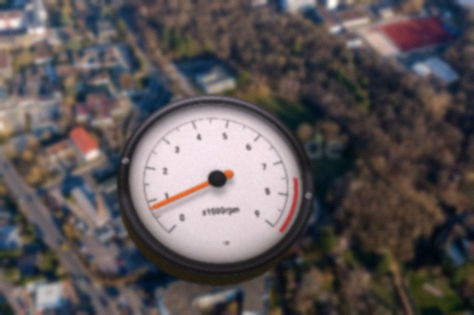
750 rpm
